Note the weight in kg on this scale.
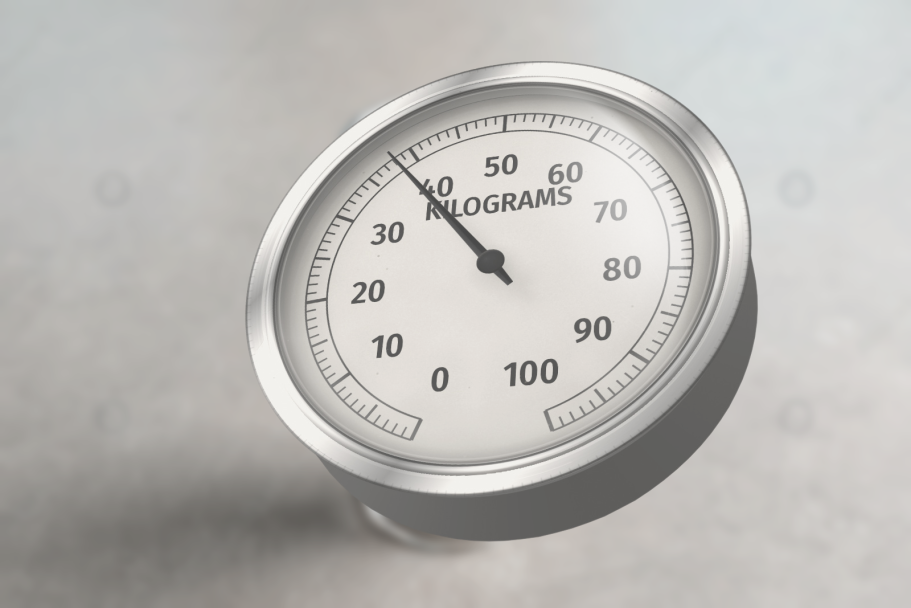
38 kg
